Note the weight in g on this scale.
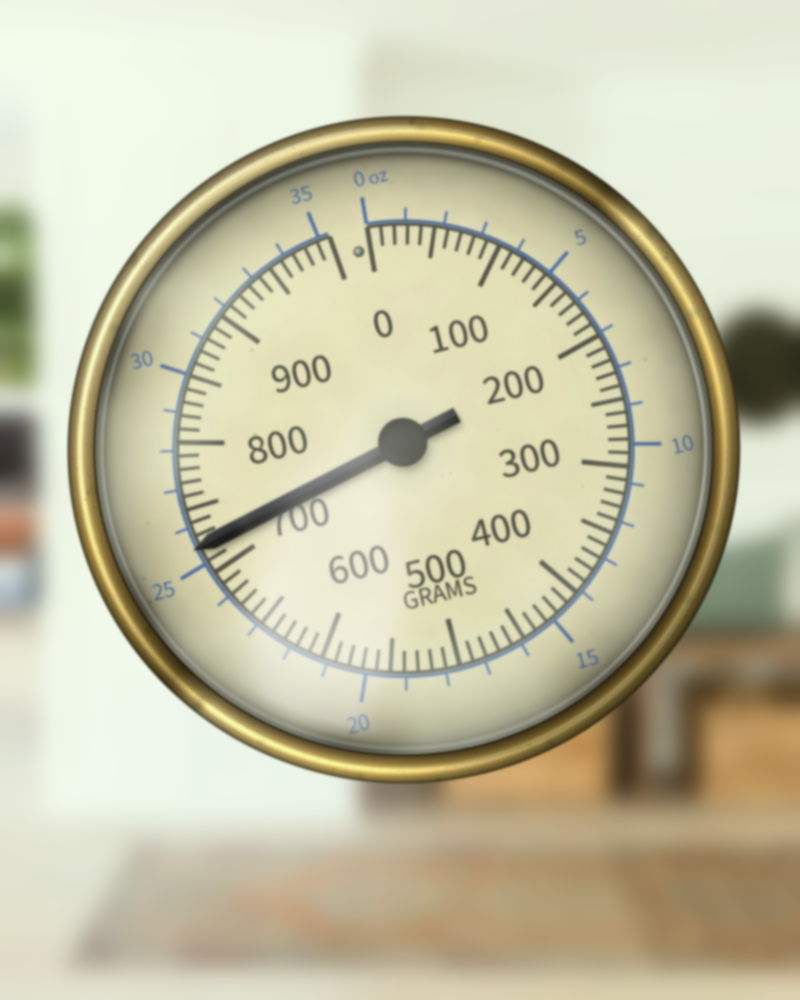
720 g
